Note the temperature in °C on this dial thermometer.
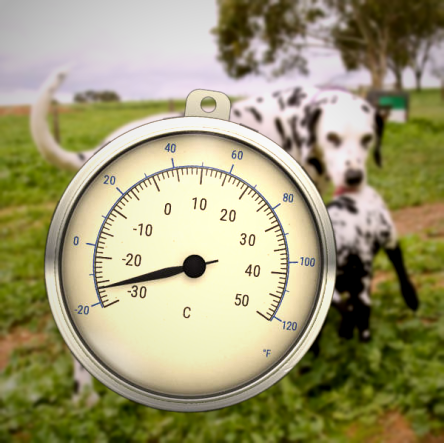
-26 °C
